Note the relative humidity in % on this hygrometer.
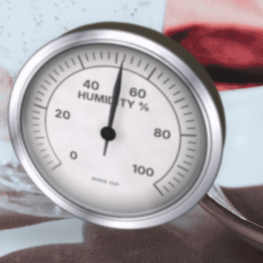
52 %
